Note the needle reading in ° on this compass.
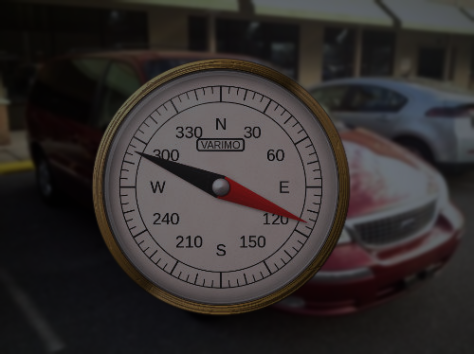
112.5 °
